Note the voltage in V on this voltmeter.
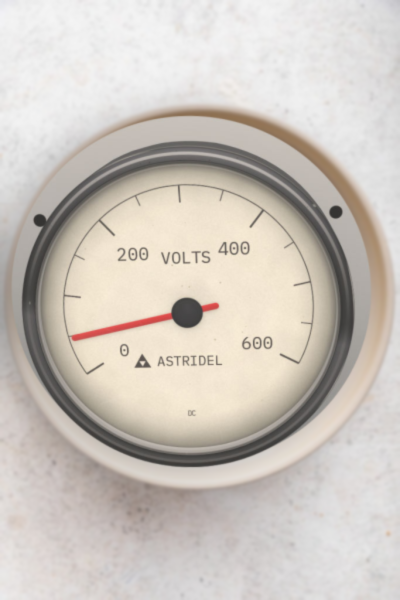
50 V
